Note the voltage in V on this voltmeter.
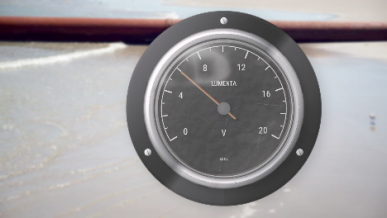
6 V
